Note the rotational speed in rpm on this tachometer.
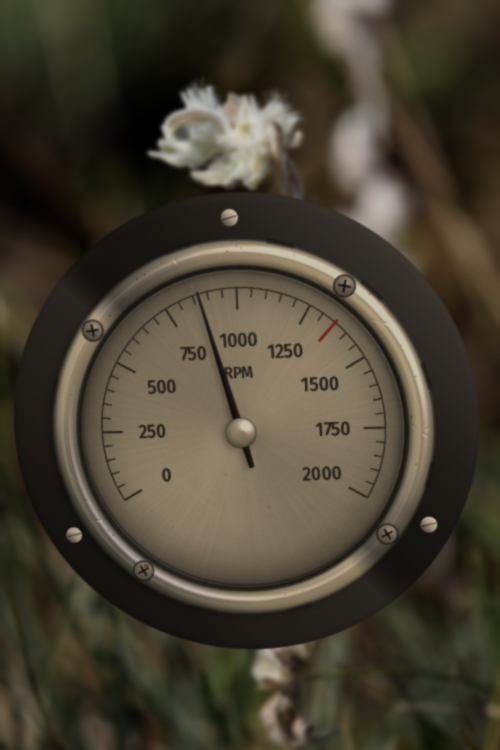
875 rpm
